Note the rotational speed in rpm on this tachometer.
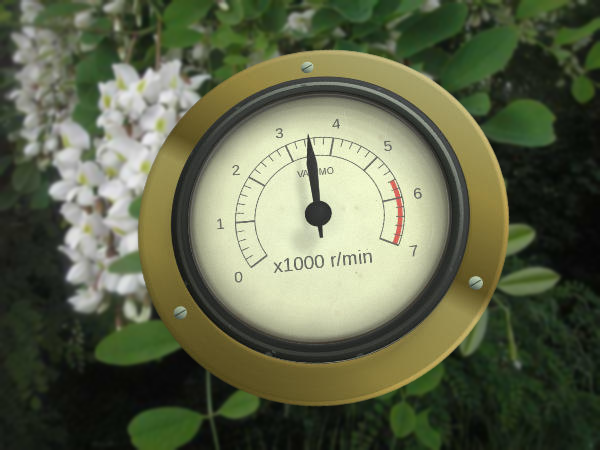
3500 rpm
